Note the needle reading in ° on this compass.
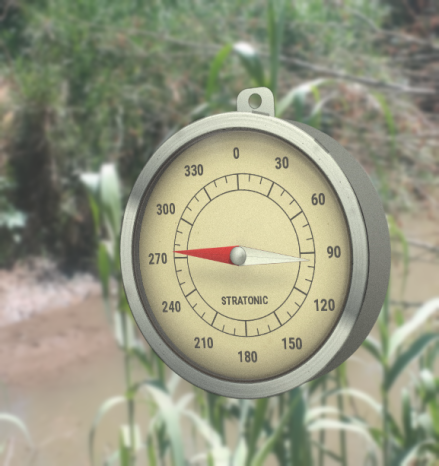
275 °
